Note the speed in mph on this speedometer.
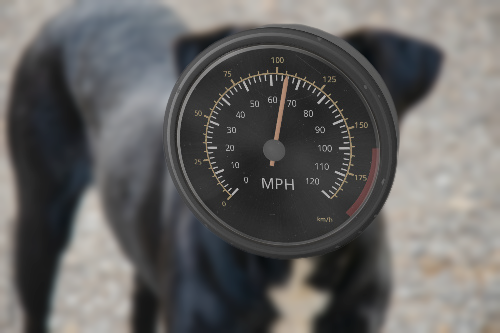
66 mph
